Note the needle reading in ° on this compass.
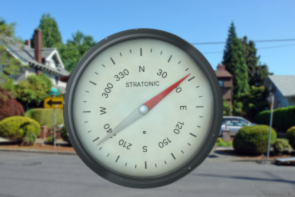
55 °
